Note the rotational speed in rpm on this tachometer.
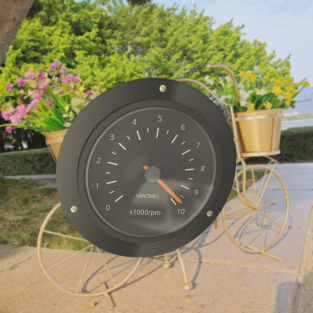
9750 rpm
